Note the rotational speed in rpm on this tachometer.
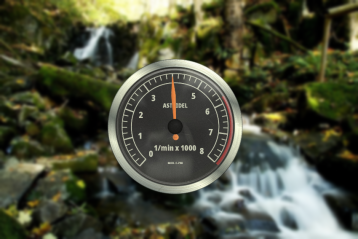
4000 rpm
